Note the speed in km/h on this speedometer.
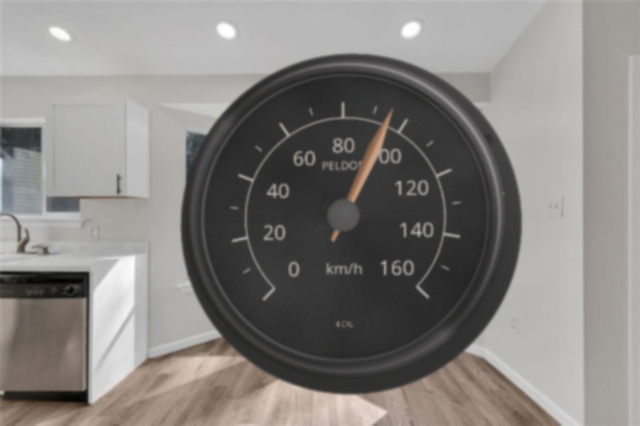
95 km/h
